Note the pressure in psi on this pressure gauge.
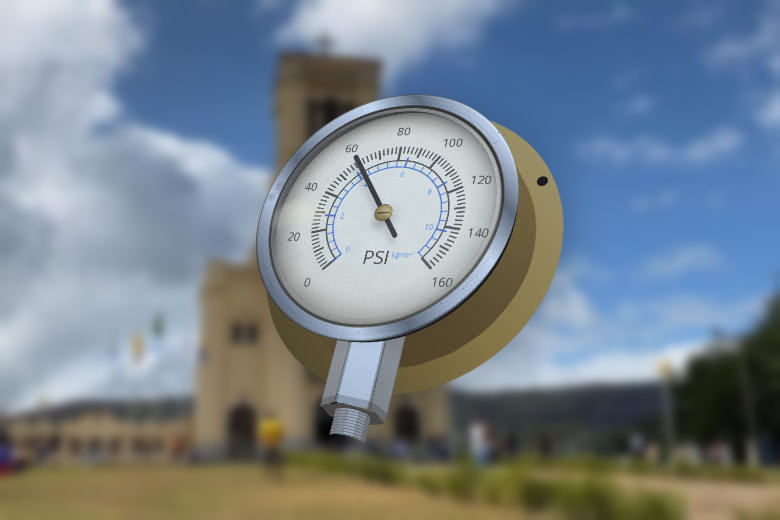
60 psi
